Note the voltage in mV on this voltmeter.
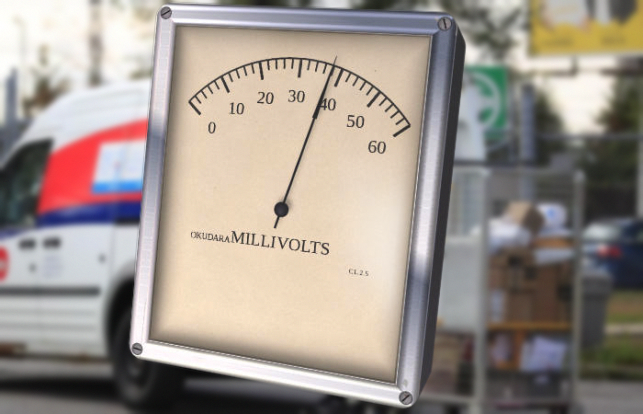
38 mV
